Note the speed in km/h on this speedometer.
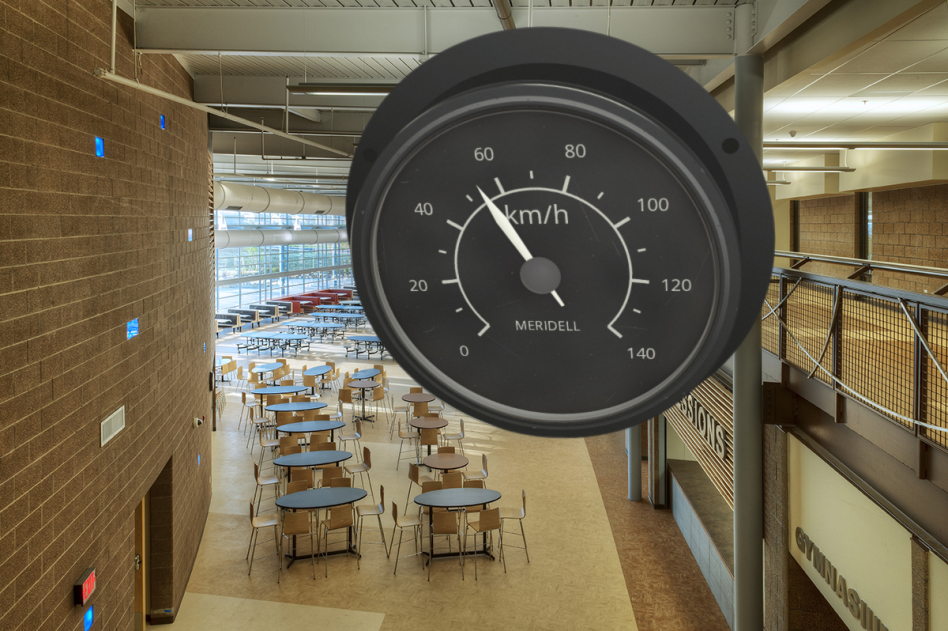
55 km/h
